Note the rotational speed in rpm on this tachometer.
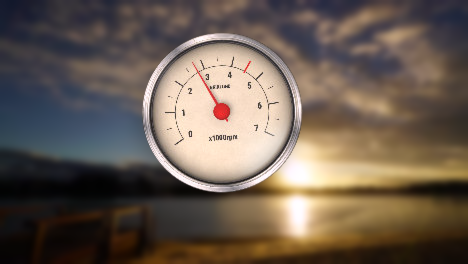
2750 rpm
